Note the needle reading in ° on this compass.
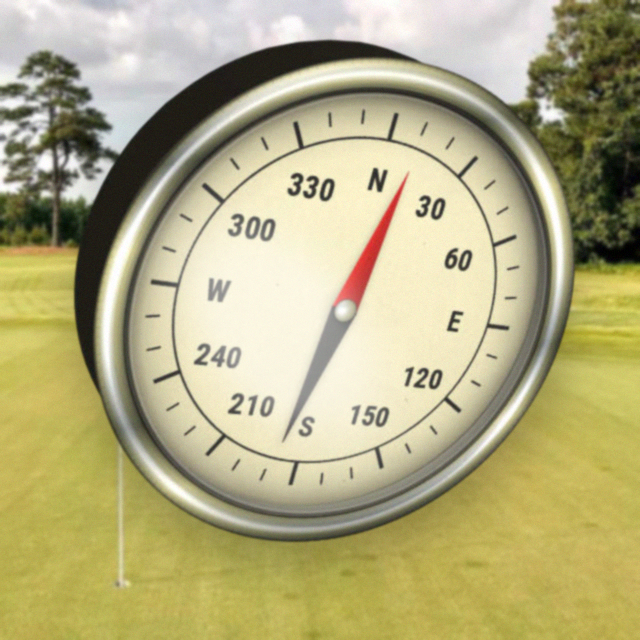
10 °
